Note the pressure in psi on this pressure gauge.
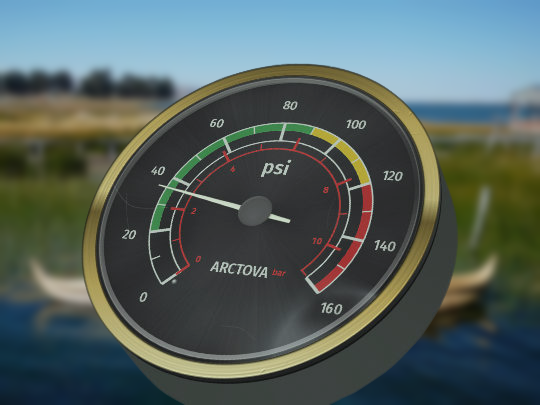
35 psi
